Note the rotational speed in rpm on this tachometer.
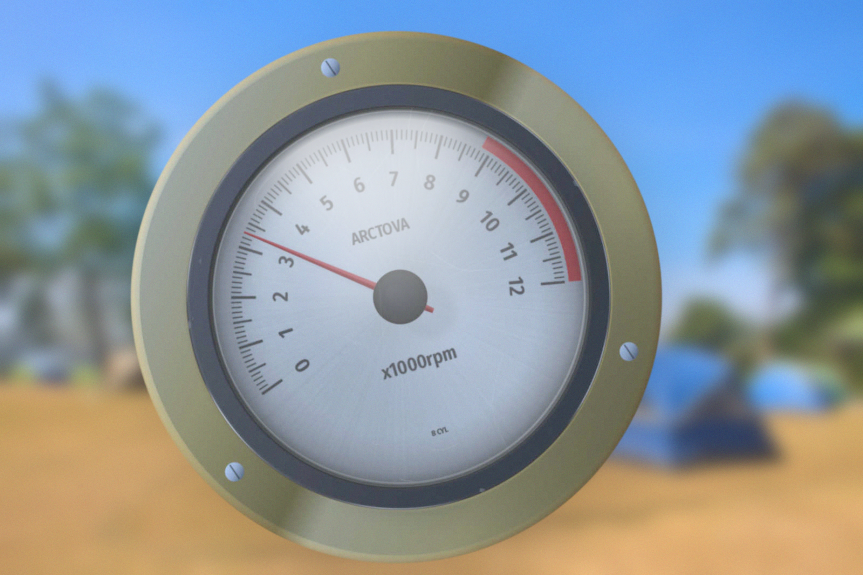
3300 rpm
